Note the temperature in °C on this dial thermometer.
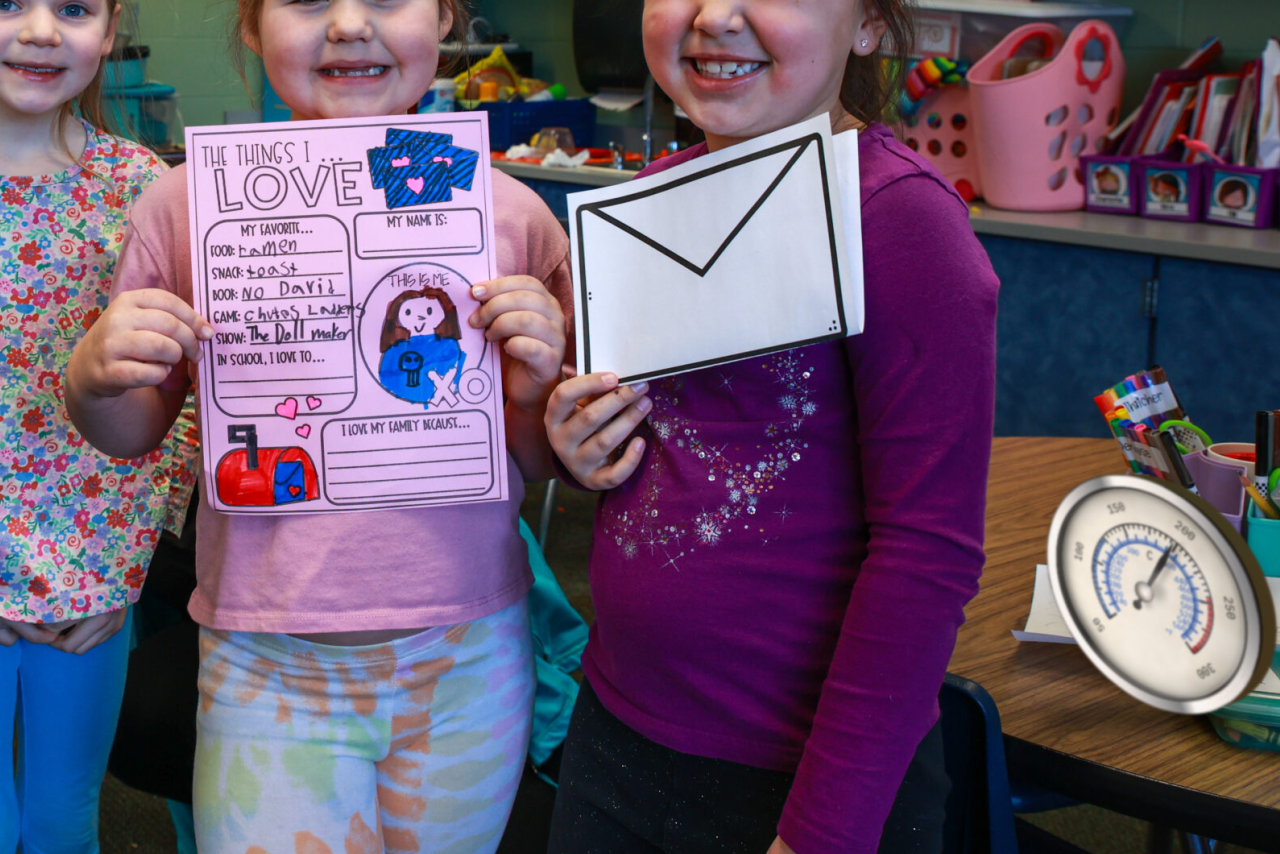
200 °C
